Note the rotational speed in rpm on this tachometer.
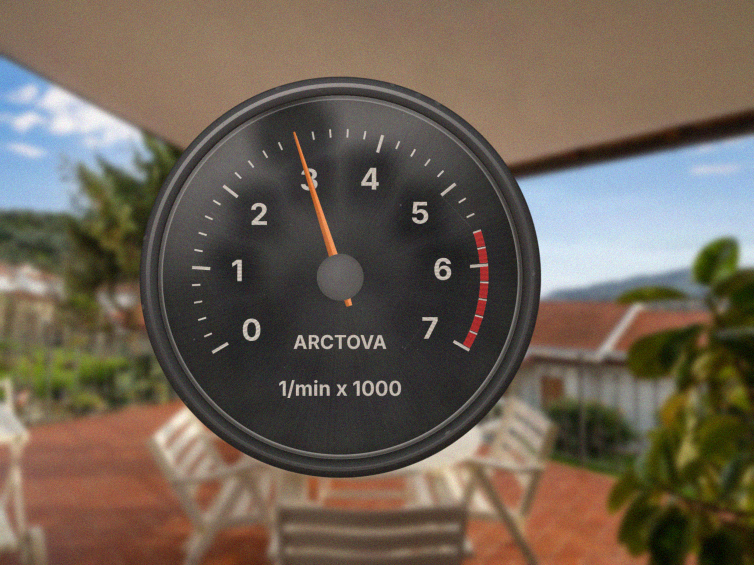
3000 rpm
